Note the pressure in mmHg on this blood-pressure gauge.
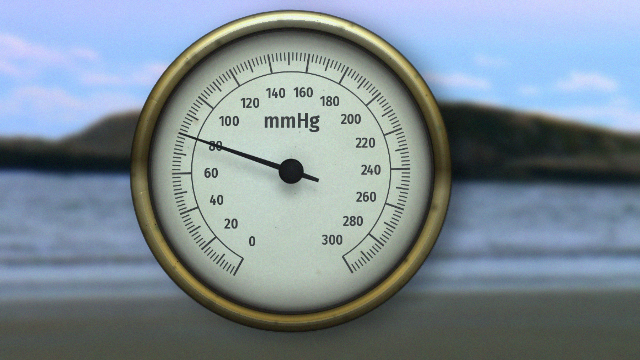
80 mmHg
